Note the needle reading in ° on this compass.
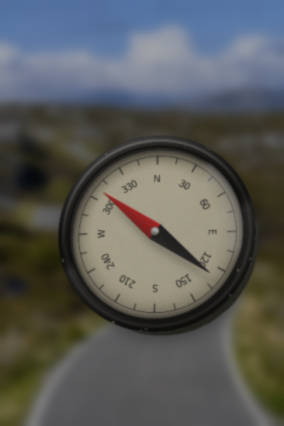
307.5 °
